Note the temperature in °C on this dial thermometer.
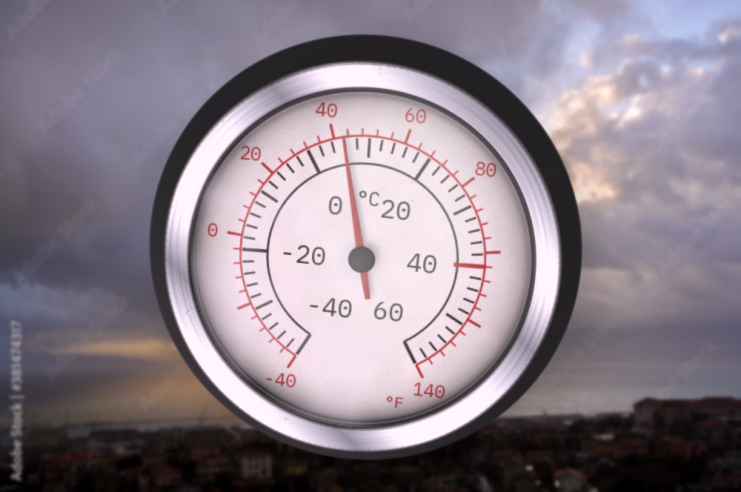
6 °C
